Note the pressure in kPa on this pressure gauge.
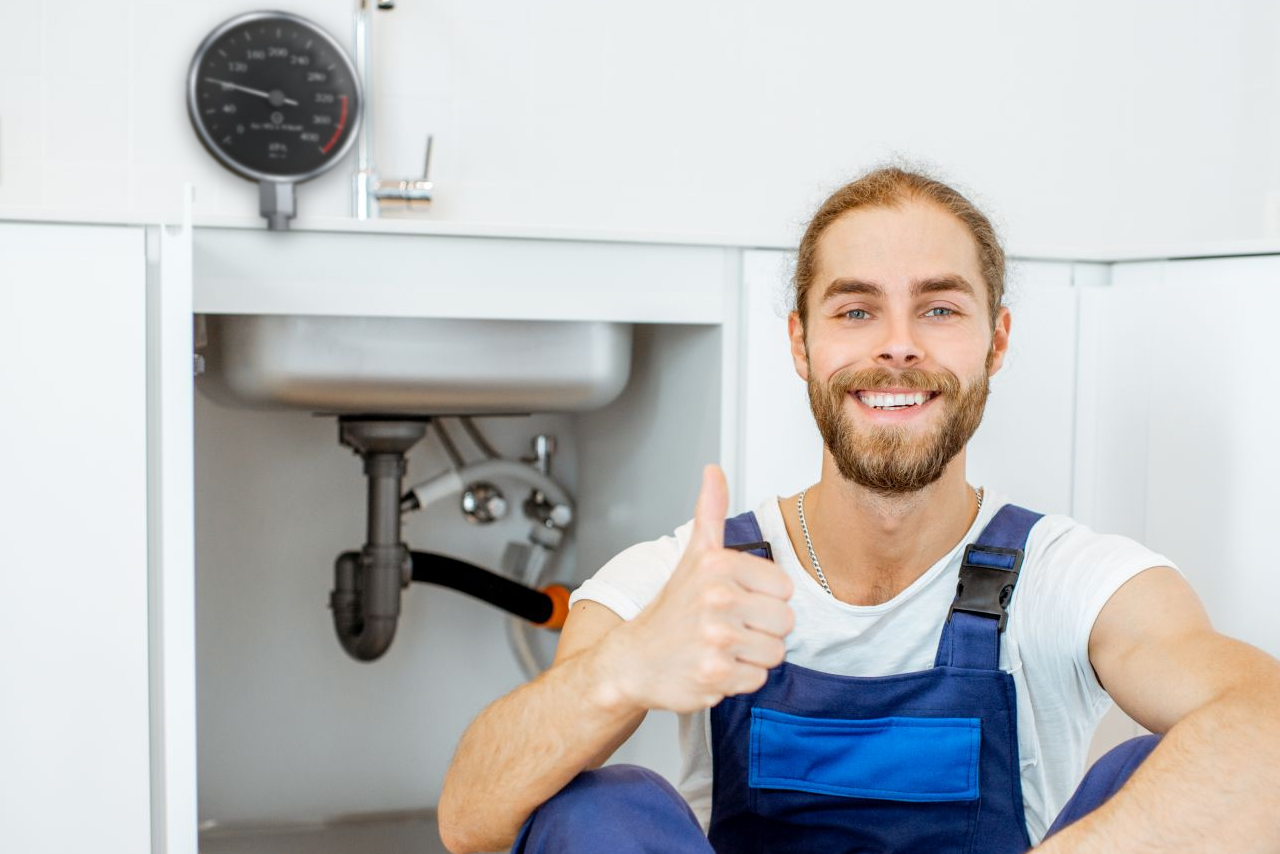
80 kPa
